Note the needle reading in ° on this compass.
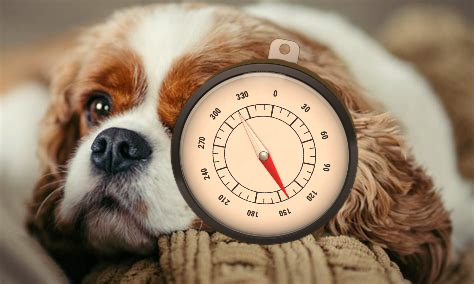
140 °
